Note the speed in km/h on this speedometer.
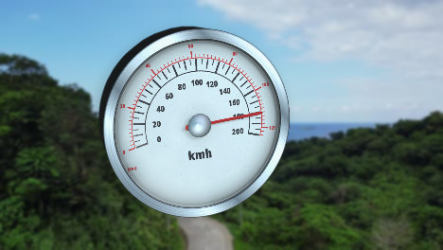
180 km/h
